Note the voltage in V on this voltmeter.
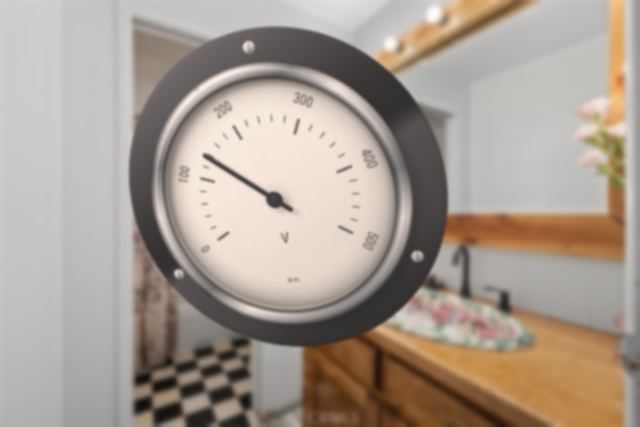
140 V
